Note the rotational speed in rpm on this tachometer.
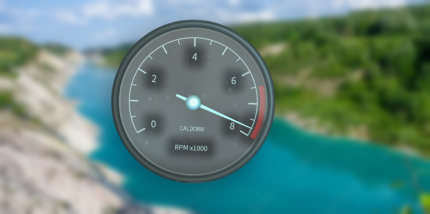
7750 rpm
